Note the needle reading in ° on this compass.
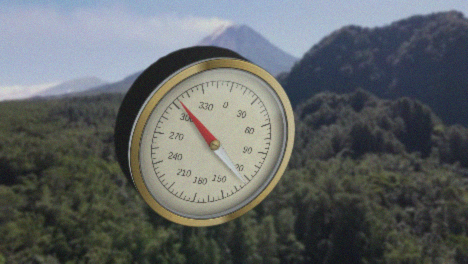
305 °
